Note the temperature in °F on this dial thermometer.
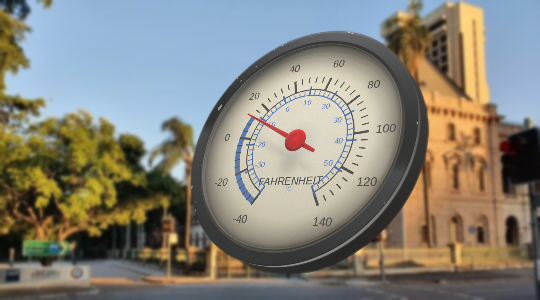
12 °F
